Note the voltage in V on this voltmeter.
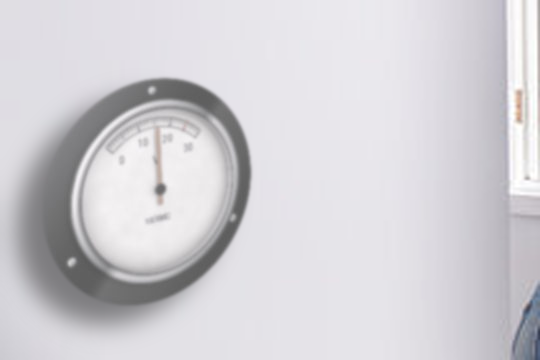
15 V
